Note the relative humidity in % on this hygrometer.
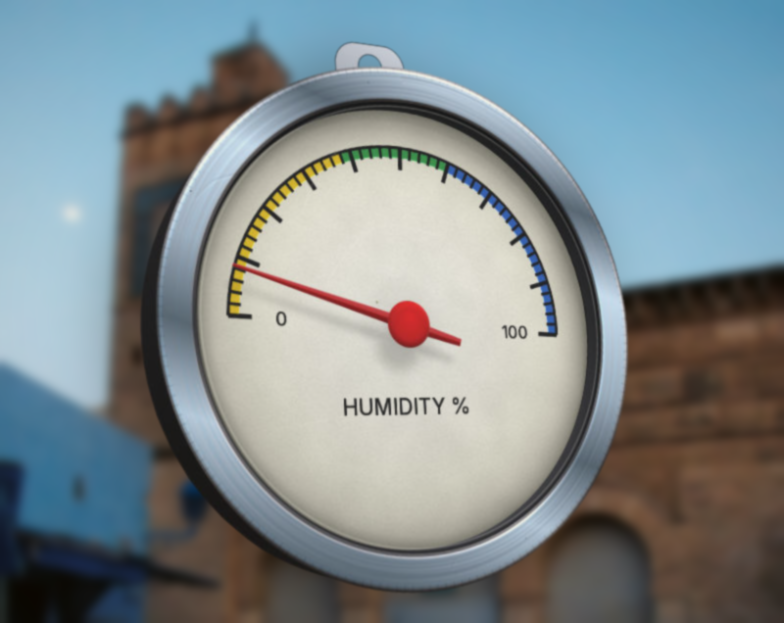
8 %
